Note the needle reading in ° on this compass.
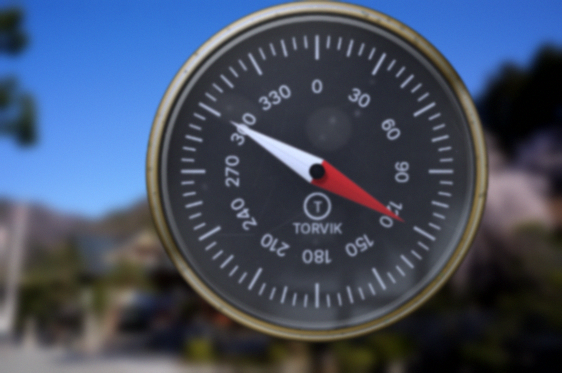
120 °
